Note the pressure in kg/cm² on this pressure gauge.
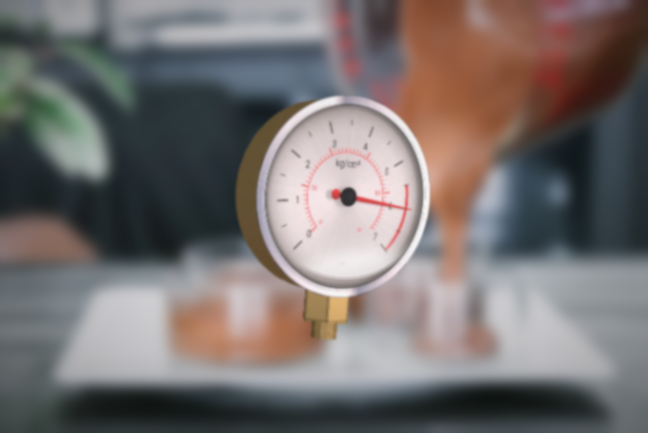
6 kg/cm²
